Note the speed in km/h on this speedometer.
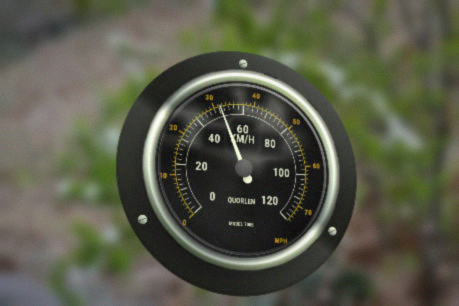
50 km/h
